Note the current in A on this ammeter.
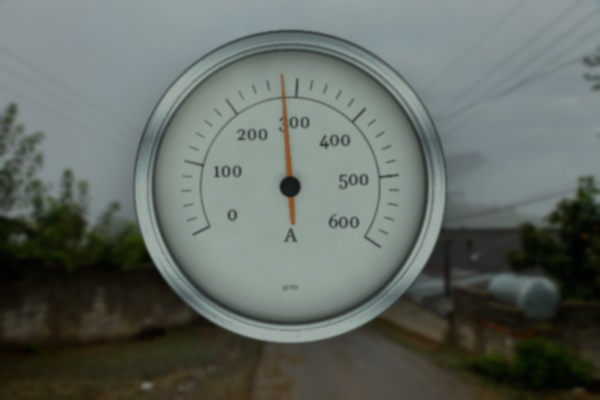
280 A
